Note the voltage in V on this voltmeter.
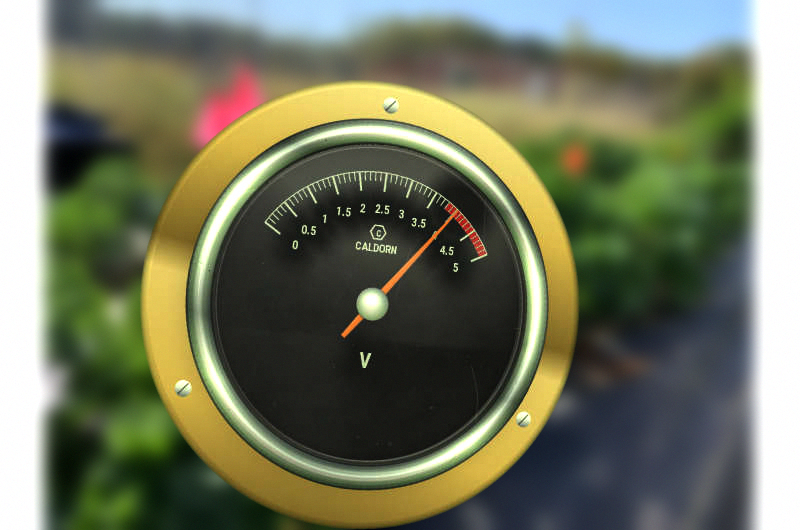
4 V
